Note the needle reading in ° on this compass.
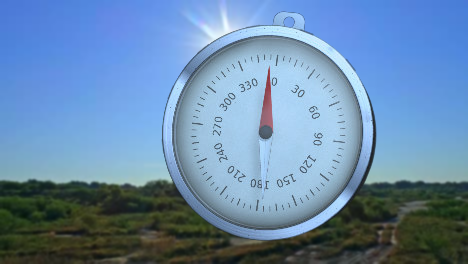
355 °
